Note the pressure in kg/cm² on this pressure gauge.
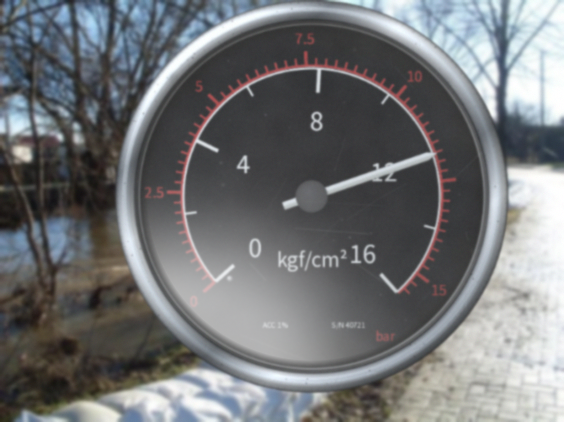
12 kg/cm²
